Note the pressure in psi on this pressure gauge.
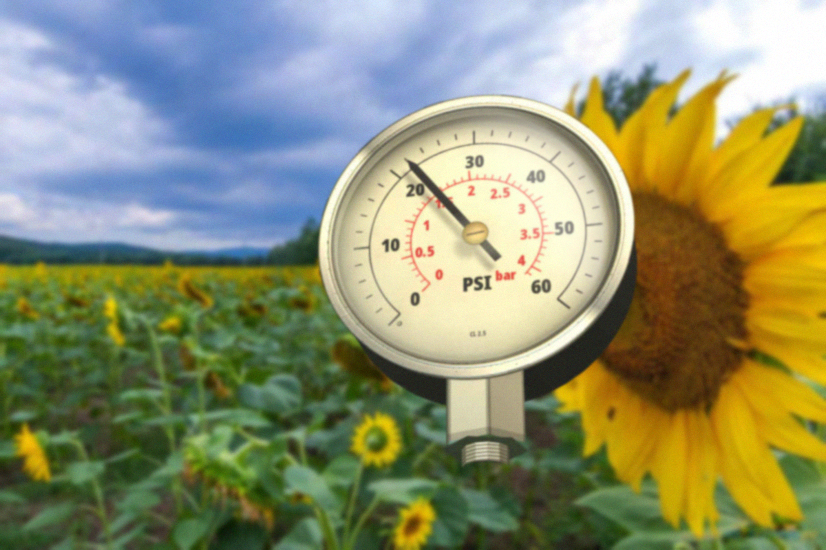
22 psi
